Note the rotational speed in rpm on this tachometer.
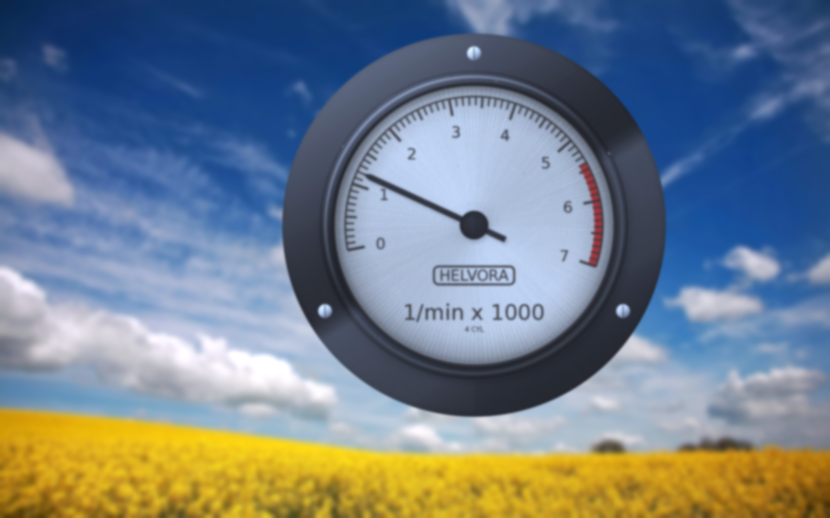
1200 rpm
